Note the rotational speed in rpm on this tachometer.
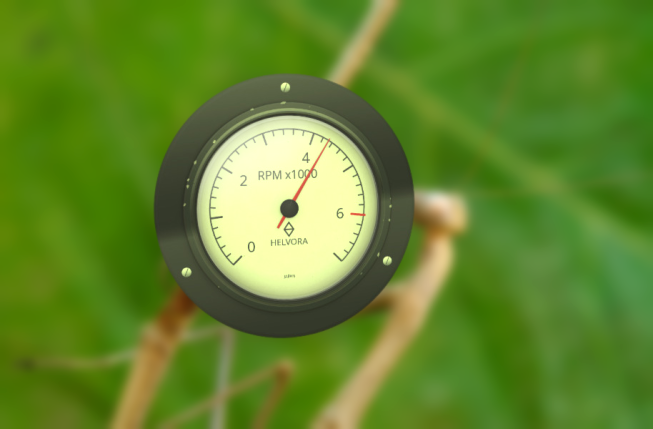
4300 rpm
